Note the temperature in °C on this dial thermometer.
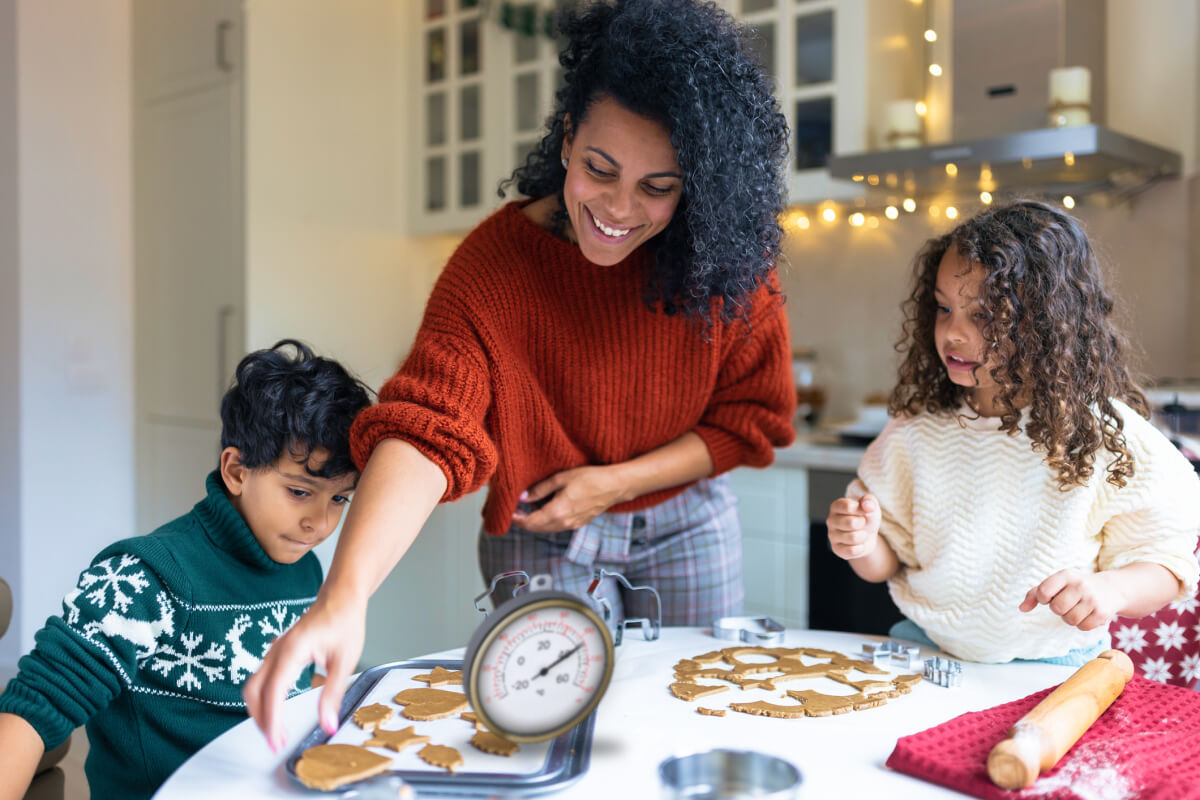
40 °C
